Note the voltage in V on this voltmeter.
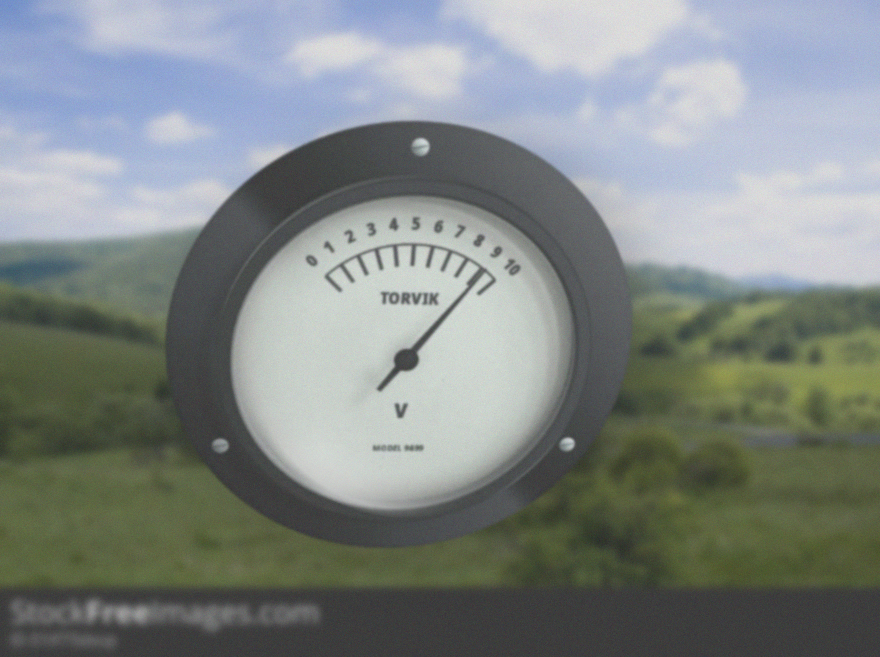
9 V
